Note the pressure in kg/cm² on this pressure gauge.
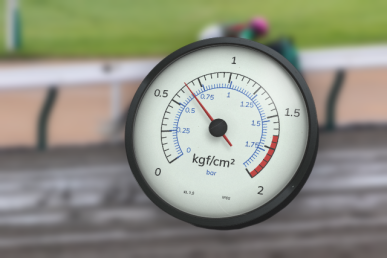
0.65 kg/cm²
